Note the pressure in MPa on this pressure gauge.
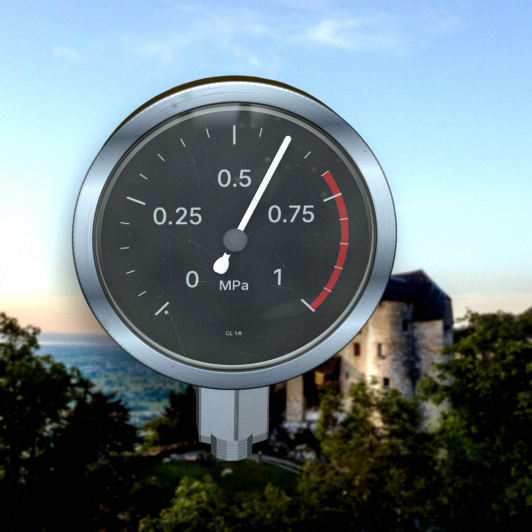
0.6 MPa
